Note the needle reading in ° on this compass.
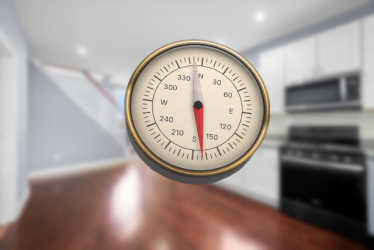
170 °
